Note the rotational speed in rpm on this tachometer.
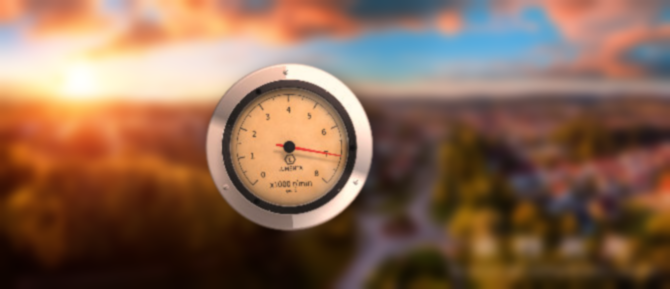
7000 rpm
